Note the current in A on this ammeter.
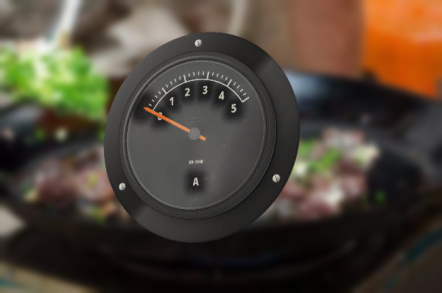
0 A
